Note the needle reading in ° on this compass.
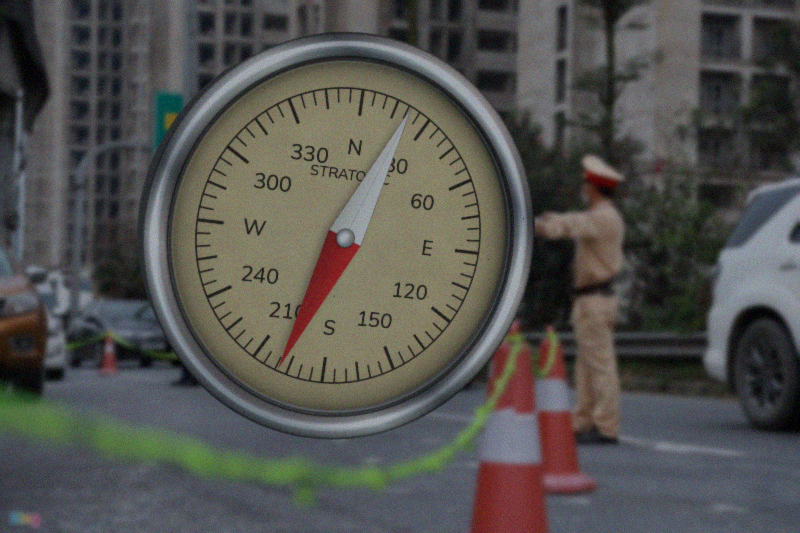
200 °
